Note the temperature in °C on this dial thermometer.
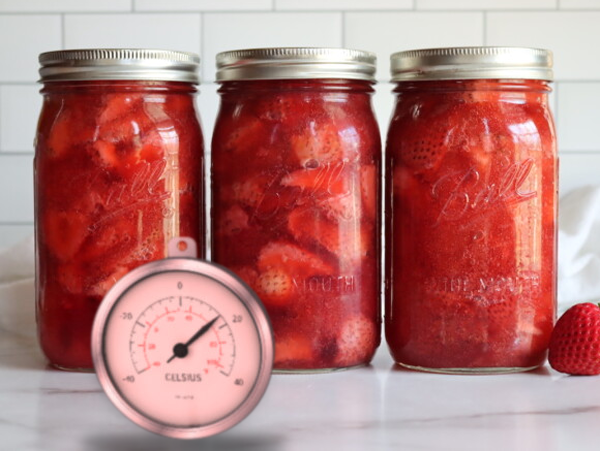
16 °C
